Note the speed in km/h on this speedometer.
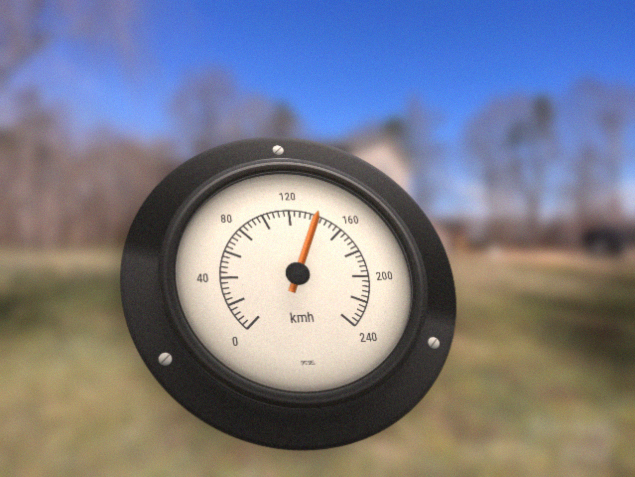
140 km/h
